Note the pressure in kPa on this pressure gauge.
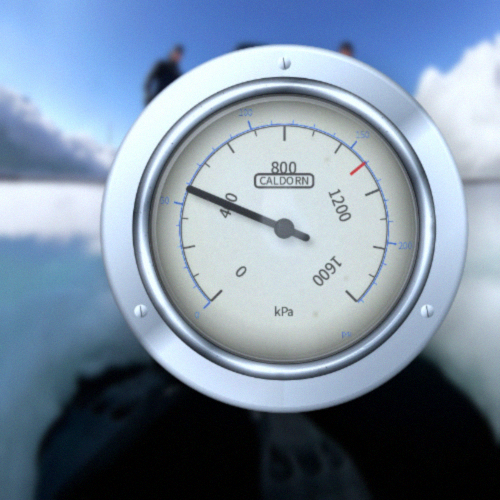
400 kPa
